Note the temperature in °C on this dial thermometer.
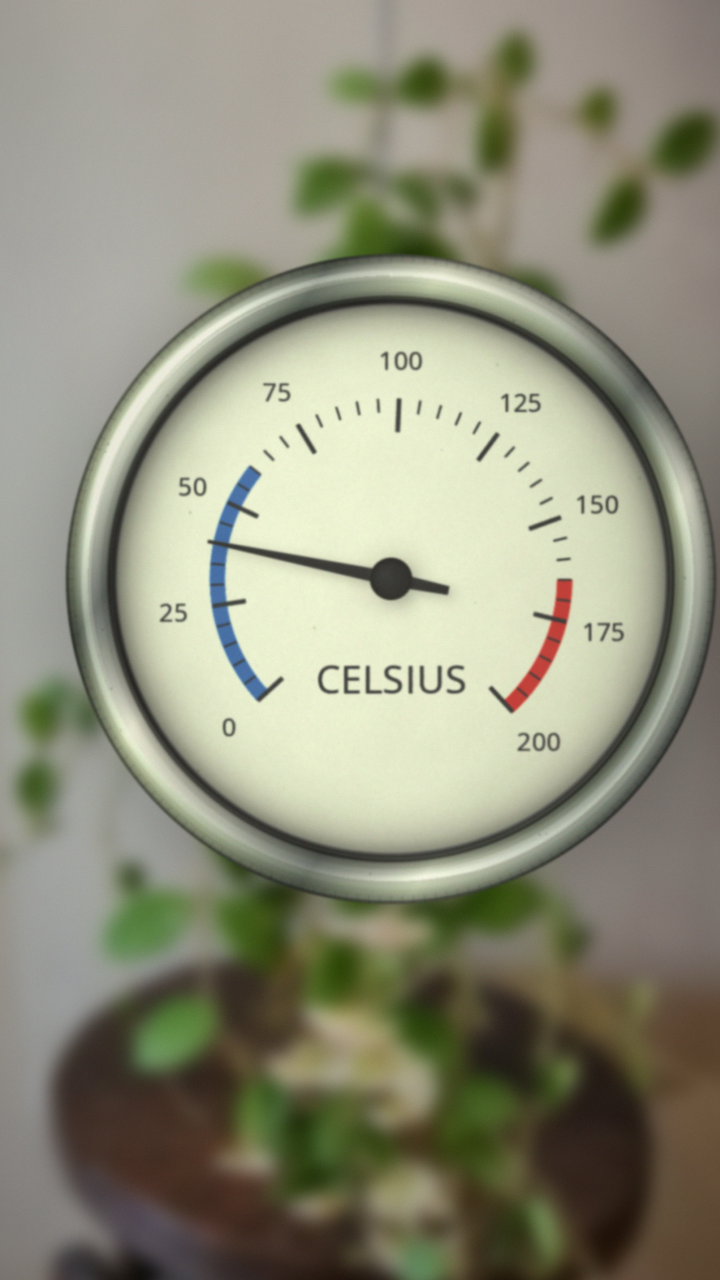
40 °C
